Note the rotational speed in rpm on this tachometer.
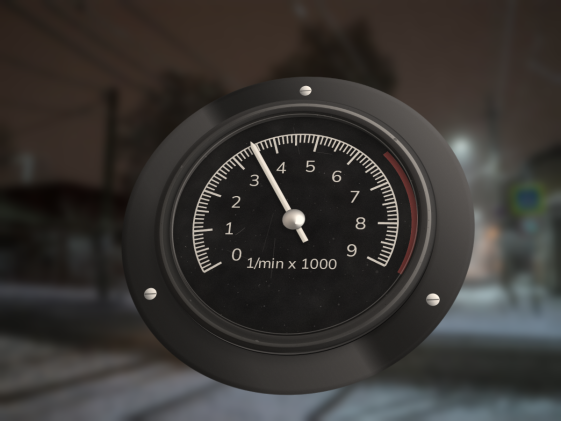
3500 rpm
